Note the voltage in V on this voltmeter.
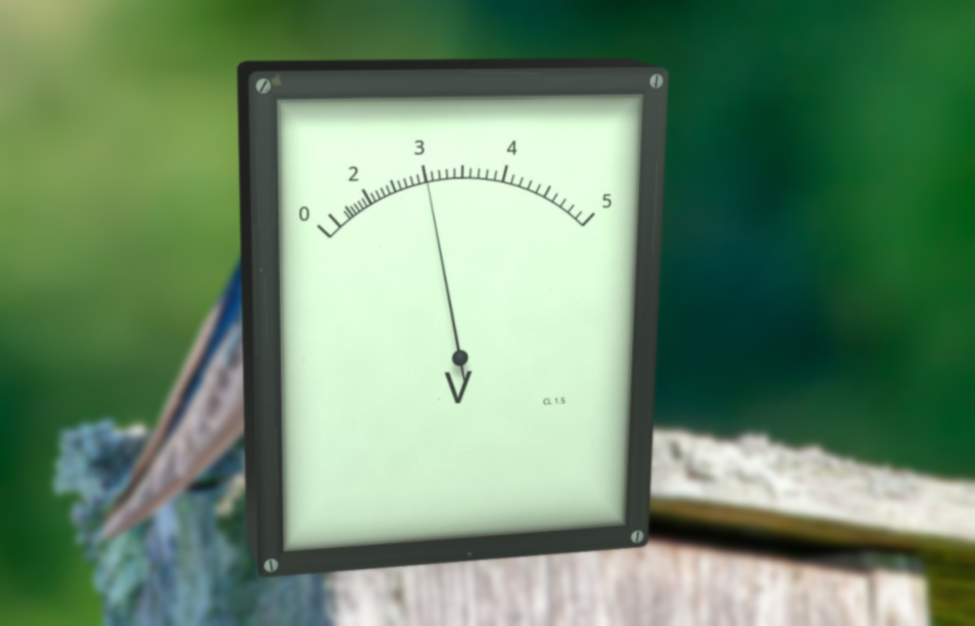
3 V
